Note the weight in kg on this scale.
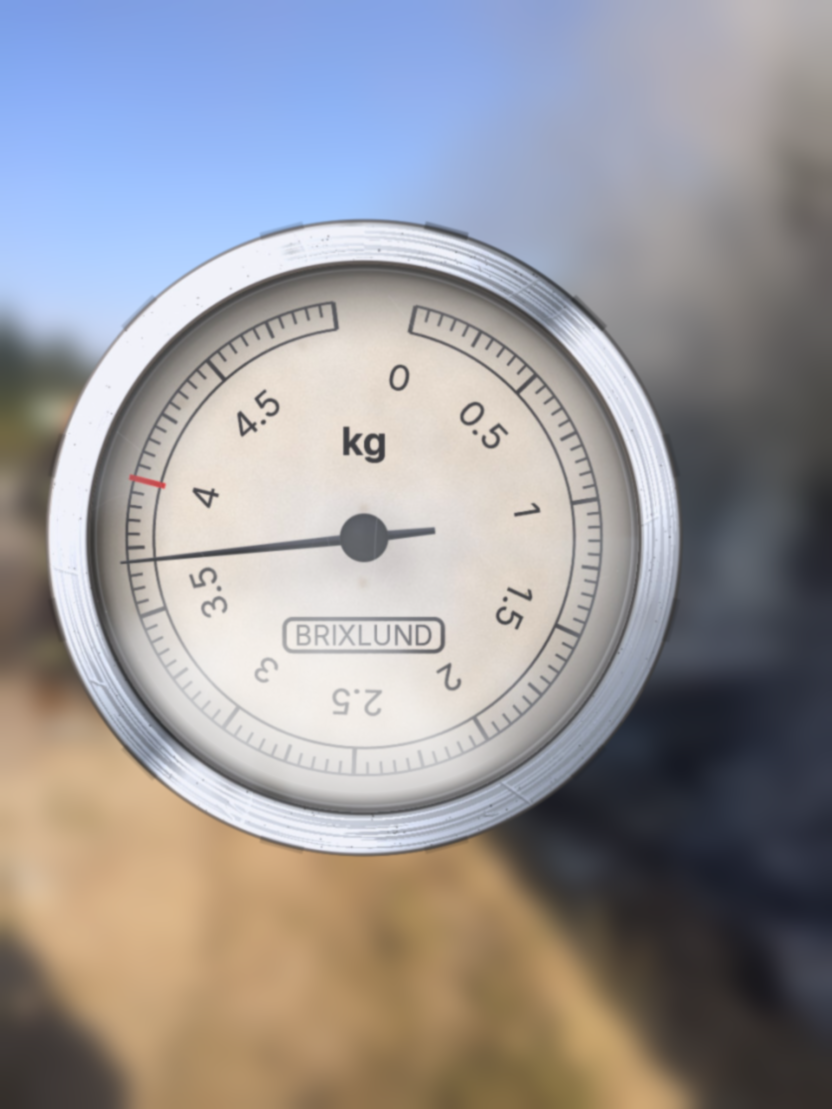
3.7 kg
